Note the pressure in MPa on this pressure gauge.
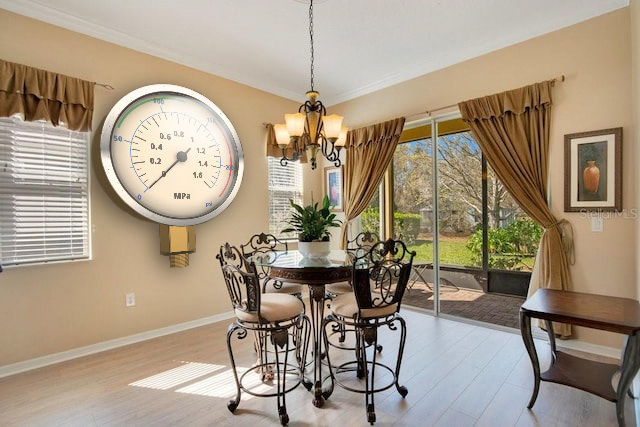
0 MPa
